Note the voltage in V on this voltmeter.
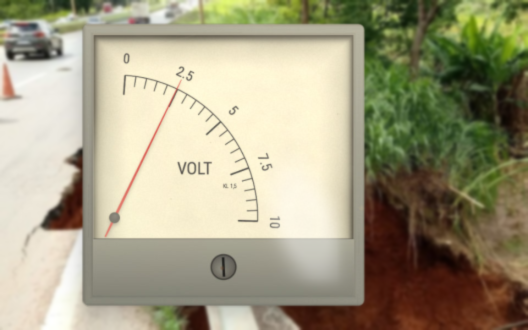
2.5 V
